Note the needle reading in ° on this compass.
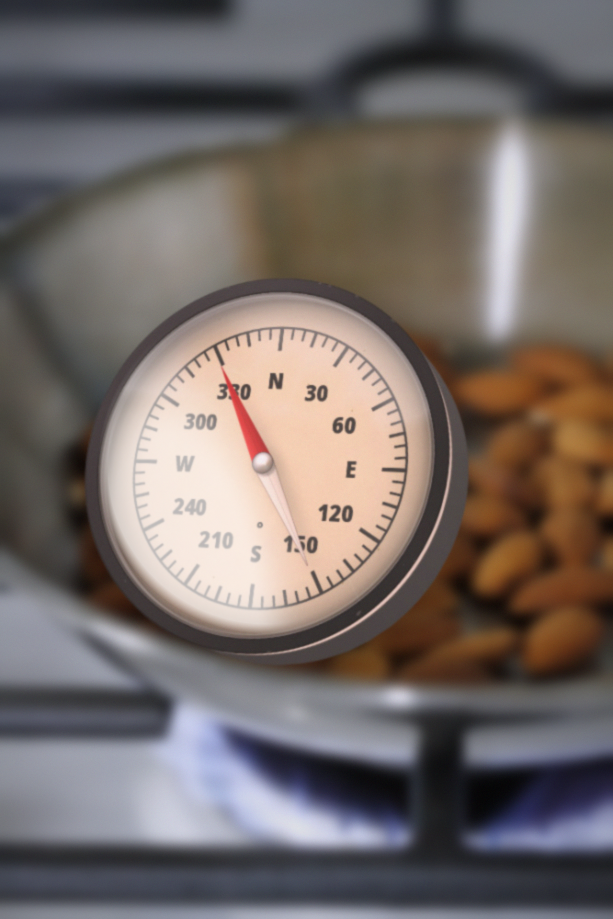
330 °
